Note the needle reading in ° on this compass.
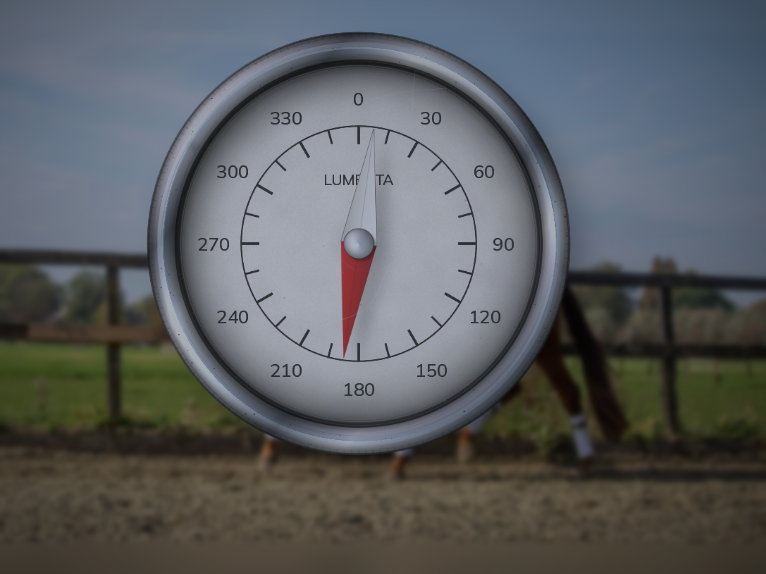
187.5 °
